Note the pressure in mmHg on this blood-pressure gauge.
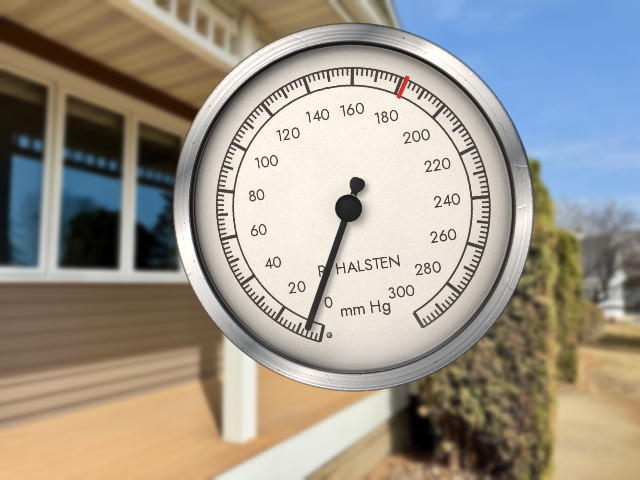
6 mmHg
